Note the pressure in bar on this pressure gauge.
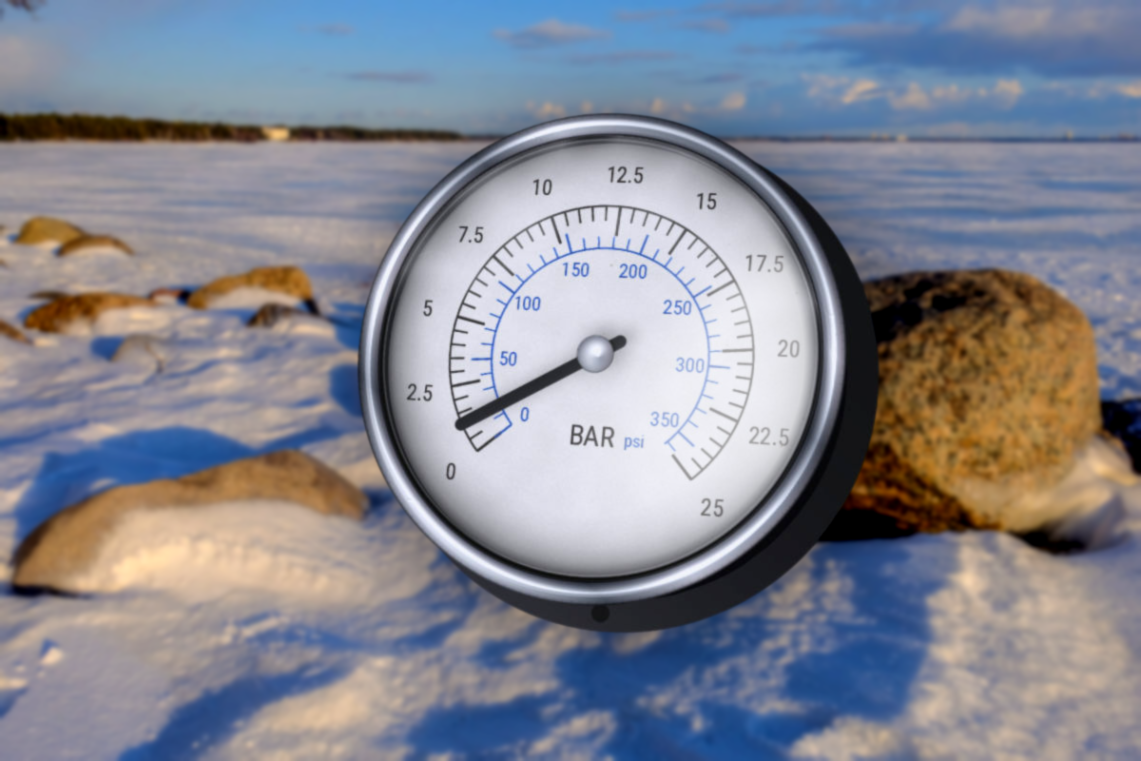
1 bar
